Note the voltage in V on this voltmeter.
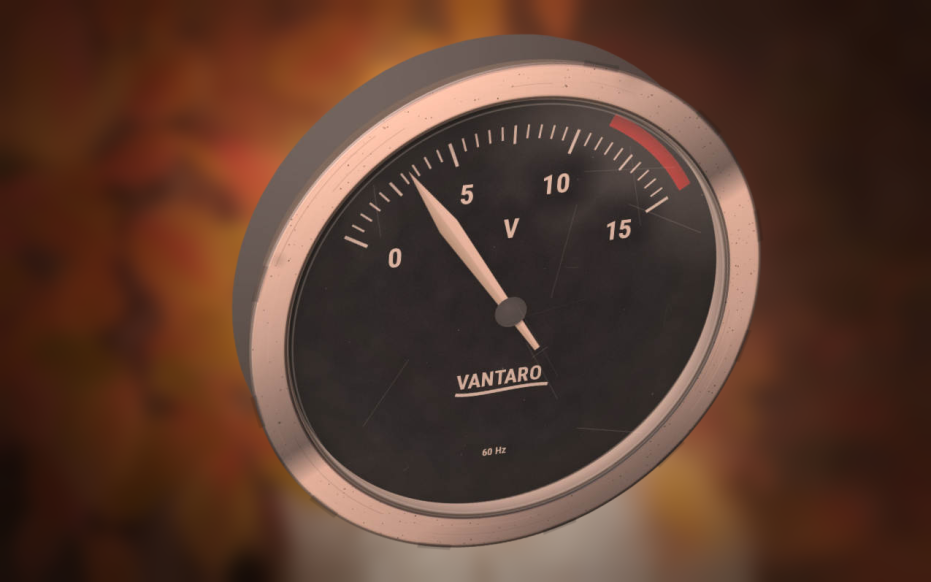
3.25 V
